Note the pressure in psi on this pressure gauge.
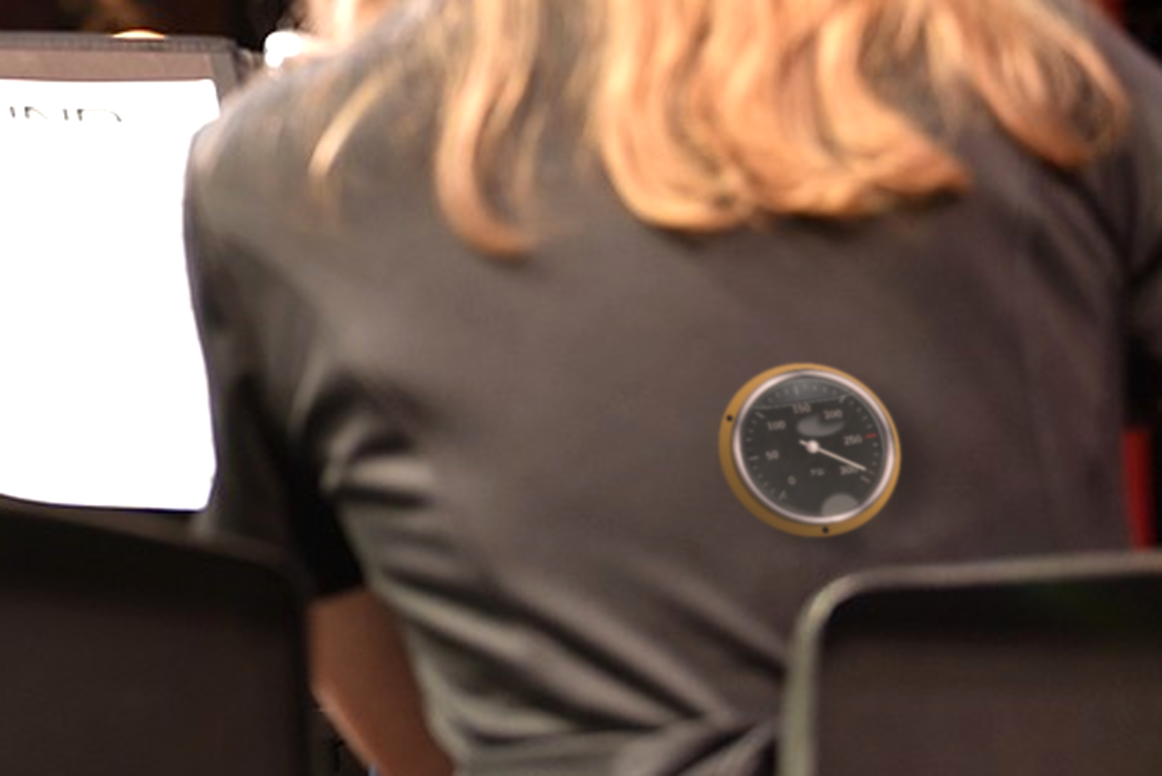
290 psi
